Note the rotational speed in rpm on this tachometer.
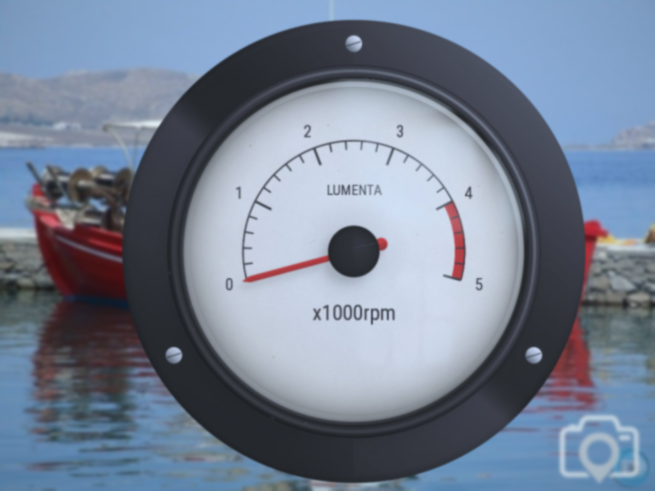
0 rpm
